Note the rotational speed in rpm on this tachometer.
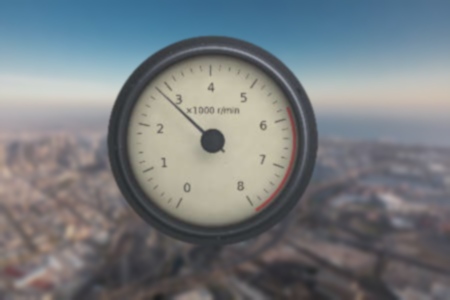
2800 rpm
